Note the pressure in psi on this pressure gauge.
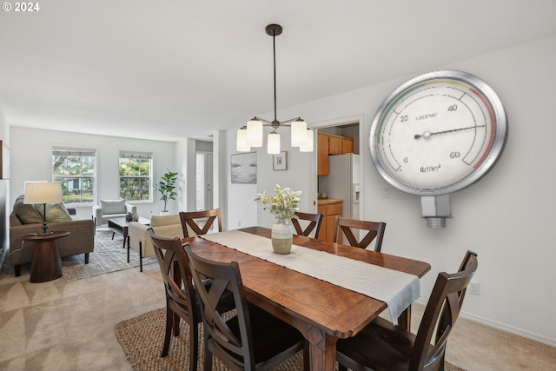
50 psi
